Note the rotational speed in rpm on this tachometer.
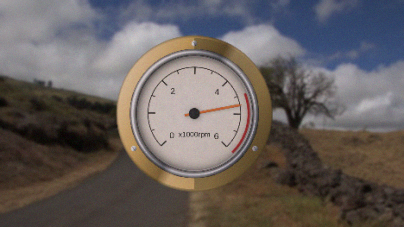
4750 rpm
